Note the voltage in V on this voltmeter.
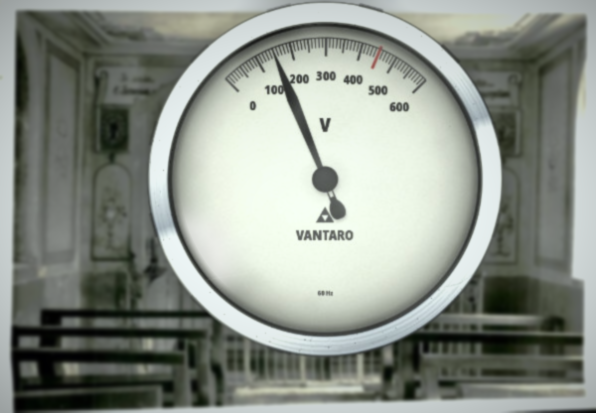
150 V
